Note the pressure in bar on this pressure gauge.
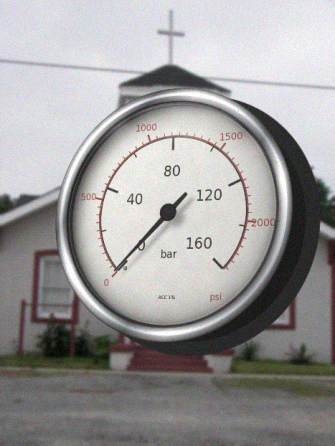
0 bar
